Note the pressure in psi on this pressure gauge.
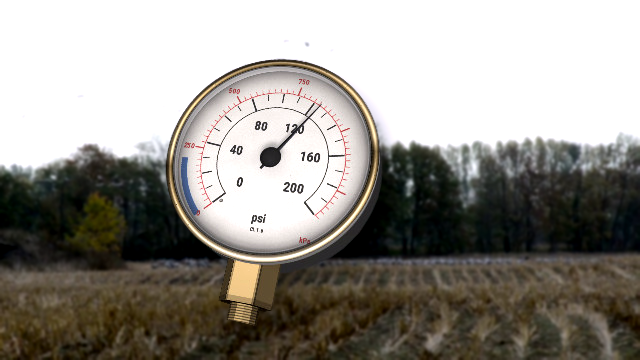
125 psi
